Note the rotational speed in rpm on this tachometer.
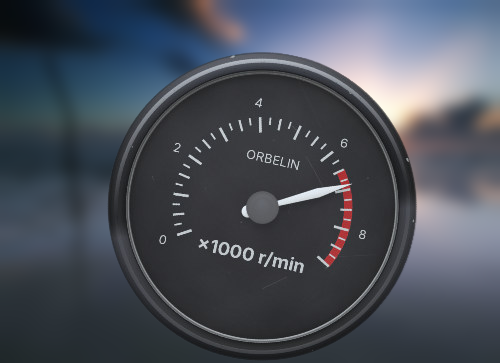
6875 rpm
